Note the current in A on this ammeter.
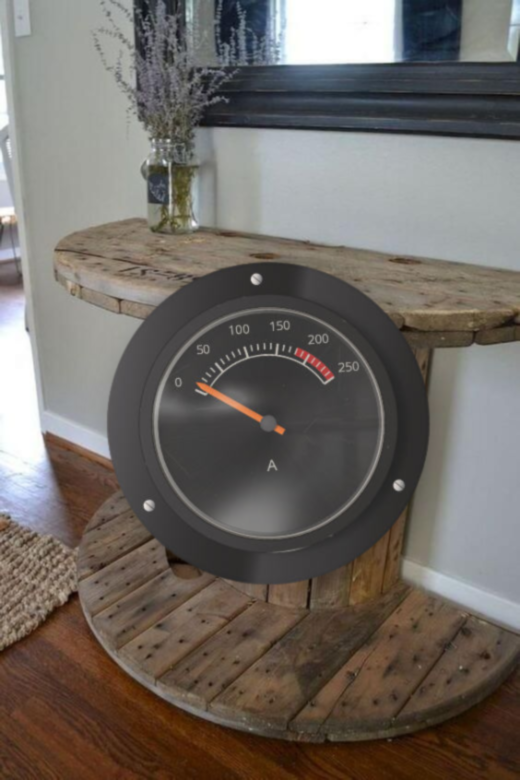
10 A
